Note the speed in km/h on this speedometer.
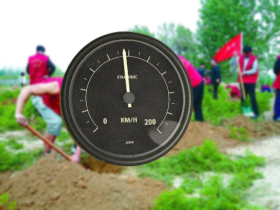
95 km/h
